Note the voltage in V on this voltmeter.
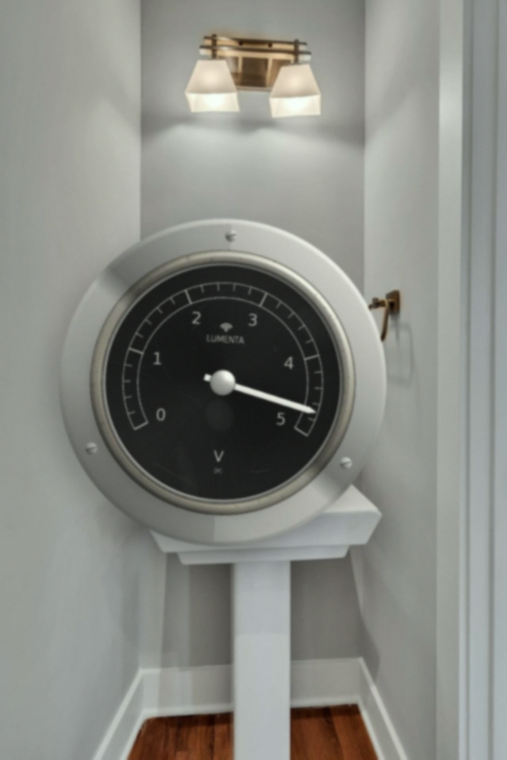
4.7 V
